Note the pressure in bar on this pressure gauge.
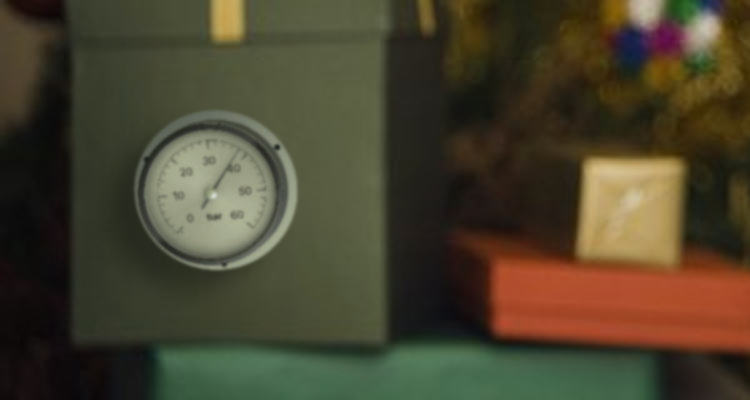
38 bar
